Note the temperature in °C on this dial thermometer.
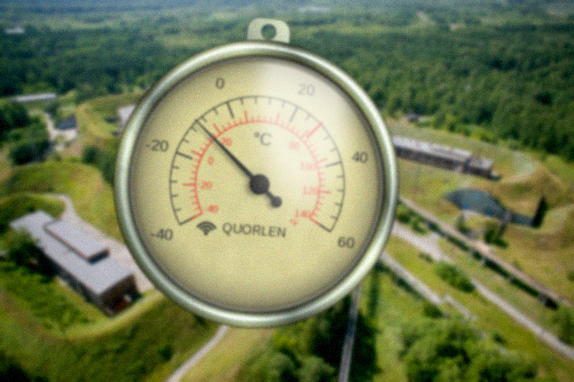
-10 °C
